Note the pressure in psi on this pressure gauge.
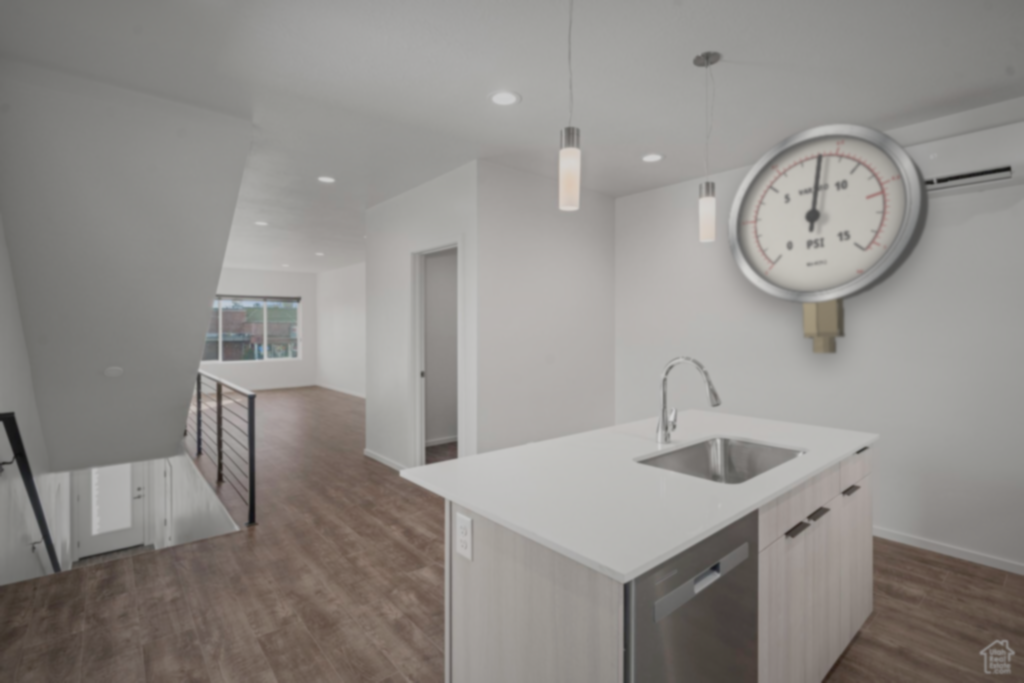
8 psi
